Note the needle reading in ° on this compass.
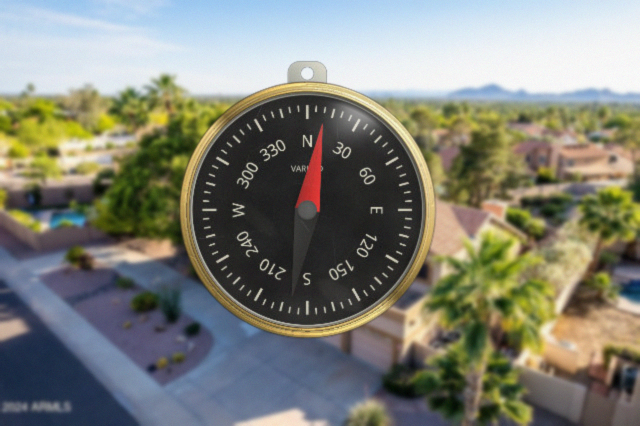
10 °
